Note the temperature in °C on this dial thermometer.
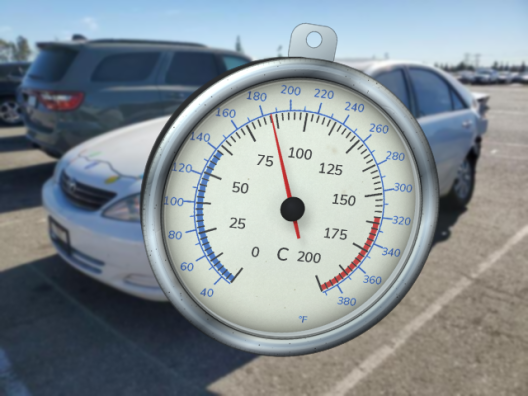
85 °C
